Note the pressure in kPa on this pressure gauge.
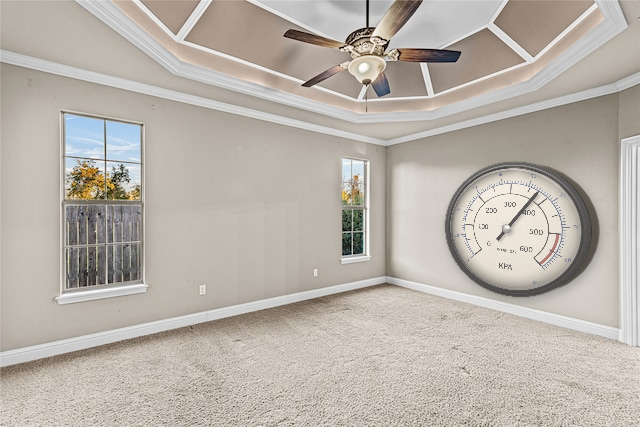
375 kPa
